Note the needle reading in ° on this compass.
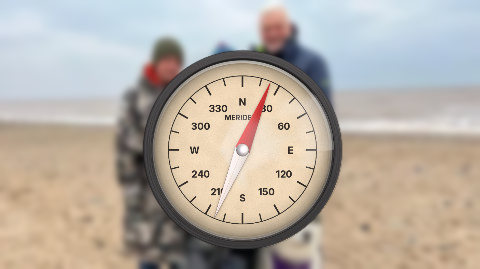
22.5 °
